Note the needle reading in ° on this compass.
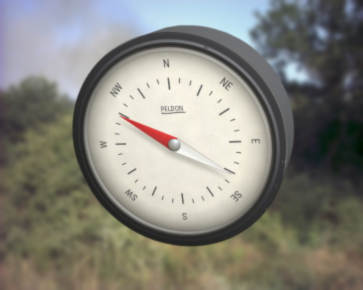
300 °
